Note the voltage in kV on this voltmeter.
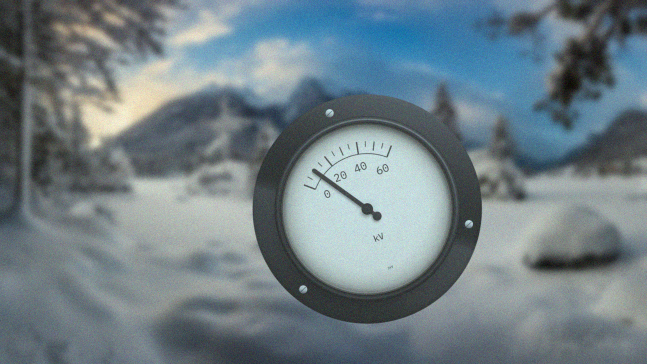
10 kV
